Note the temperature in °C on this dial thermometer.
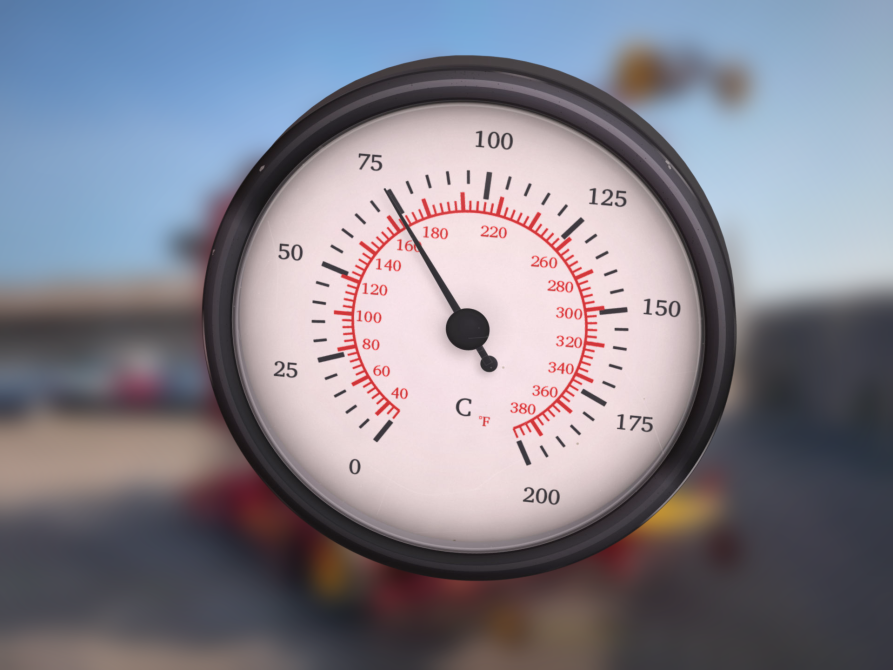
75 °C
